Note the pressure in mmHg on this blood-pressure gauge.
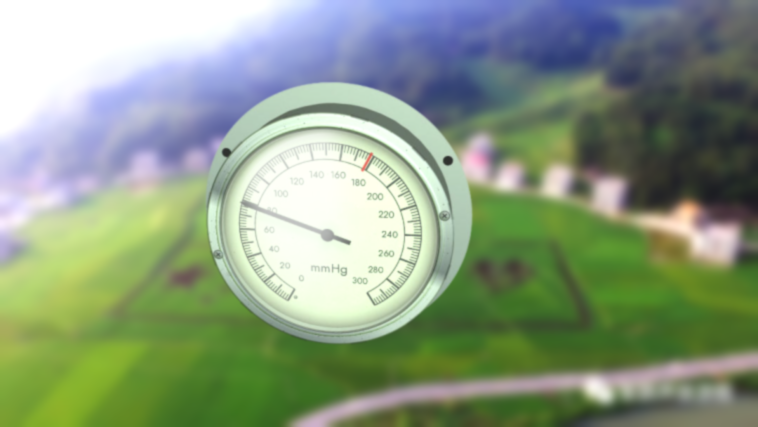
80 mmHg
